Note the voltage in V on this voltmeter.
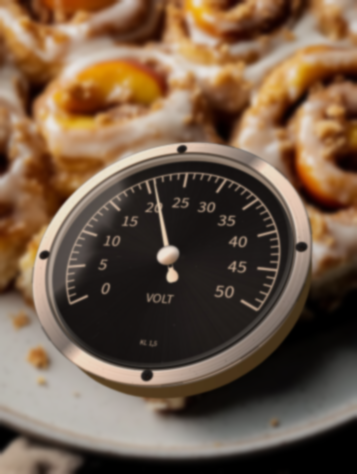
21 V
